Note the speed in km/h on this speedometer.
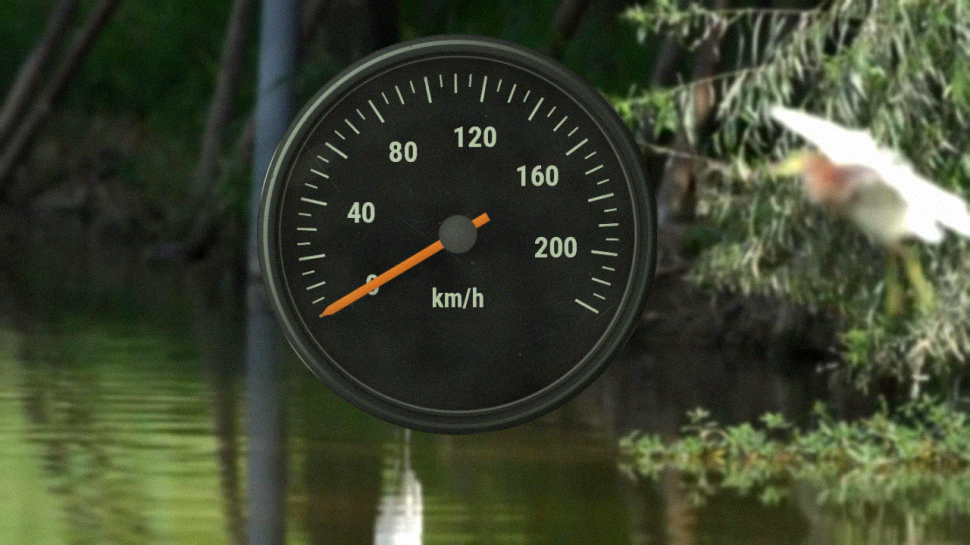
0 km/h
